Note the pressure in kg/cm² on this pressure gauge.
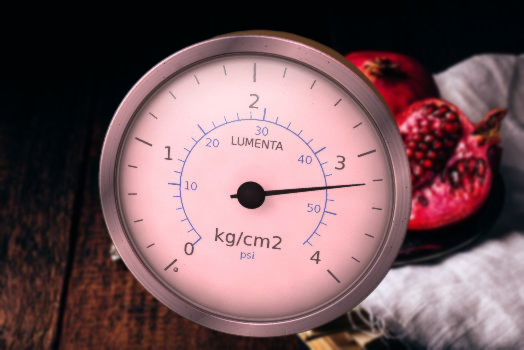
3.2 kg/cm²
